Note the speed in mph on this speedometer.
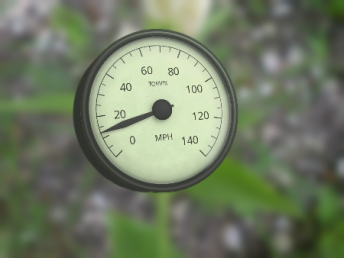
12.5 mph
